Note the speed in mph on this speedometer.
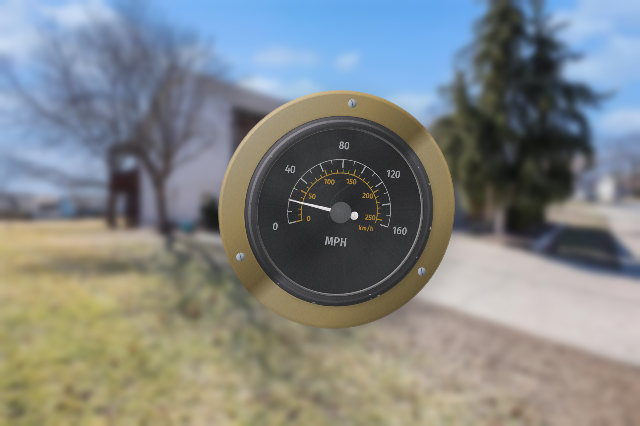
20 mph
